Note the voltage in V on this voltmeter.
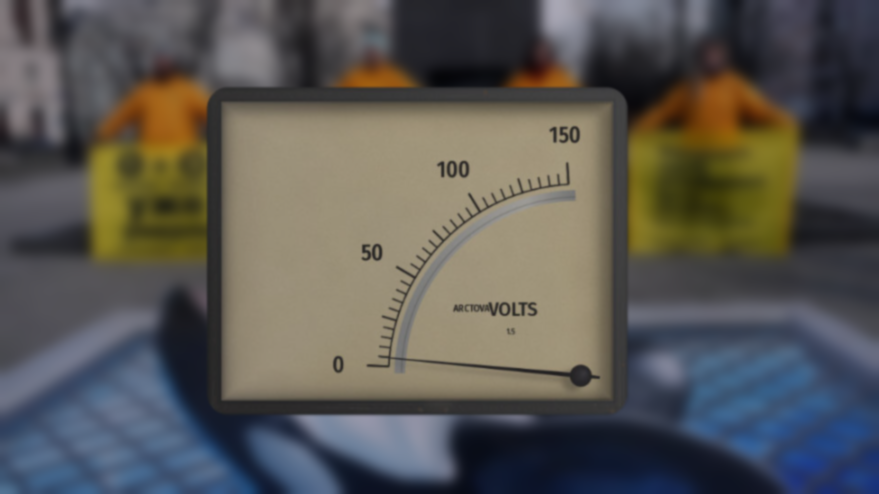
5 V
